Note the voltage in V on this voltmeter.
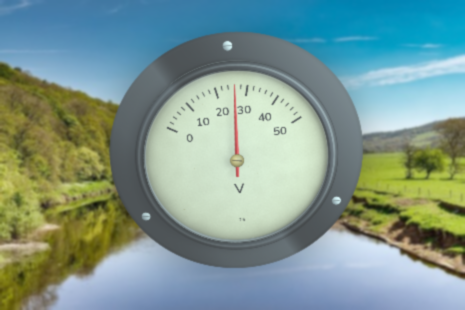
26 V
